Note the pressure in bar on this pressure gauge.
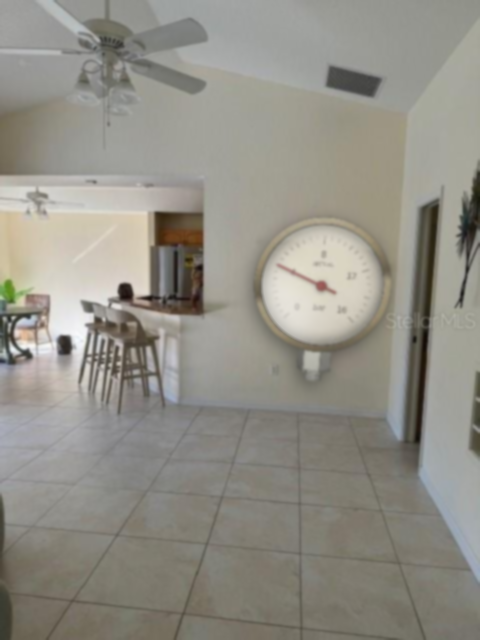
4 bar
